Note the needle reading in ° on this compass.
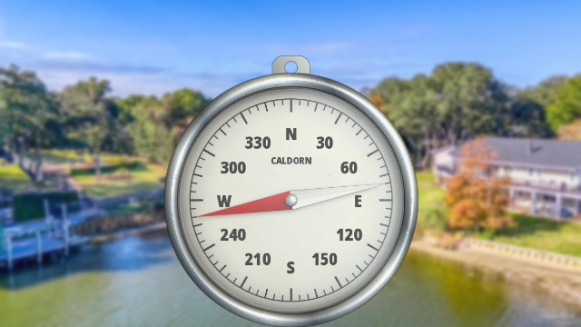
260 °
